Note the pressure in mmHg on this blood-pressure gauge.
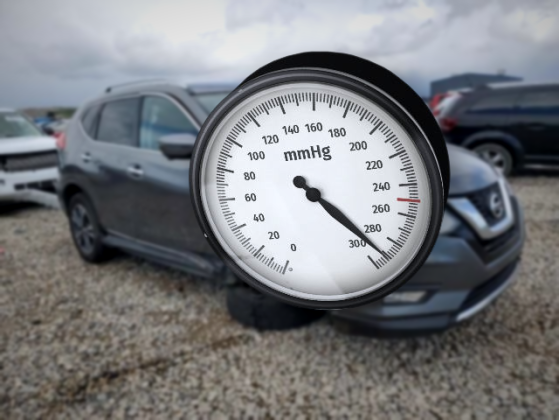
290 mmHg
